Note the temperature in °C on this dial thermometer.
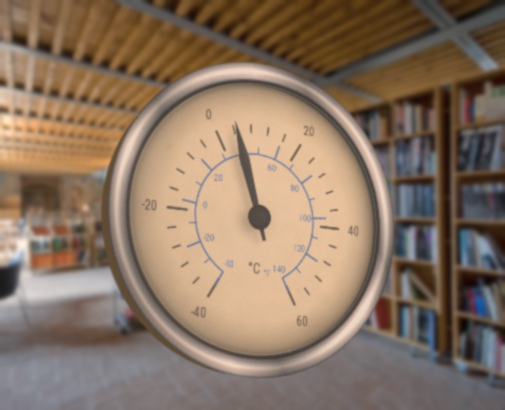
4 °C
